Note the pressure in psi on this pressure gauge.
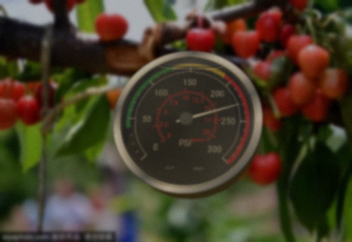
230 psi
